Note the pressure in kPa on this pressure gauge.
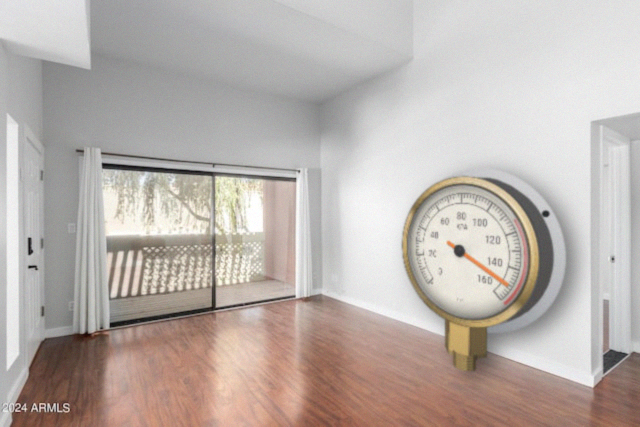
150 kPa
